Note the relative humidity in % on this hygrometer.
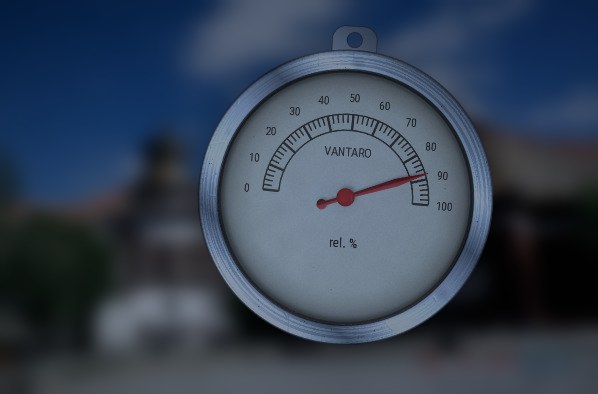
88 %
